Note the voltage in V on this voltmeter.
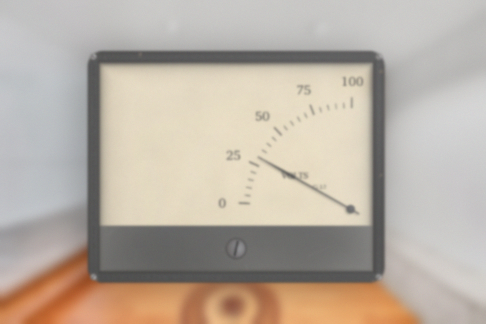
30 V
